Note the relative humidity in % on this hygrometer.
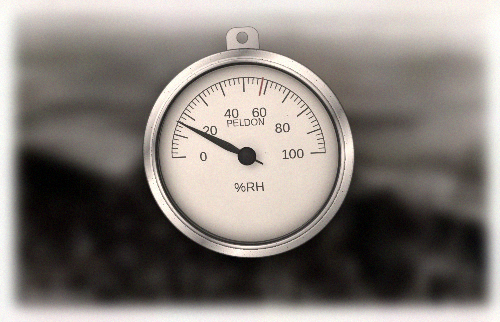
16 %
